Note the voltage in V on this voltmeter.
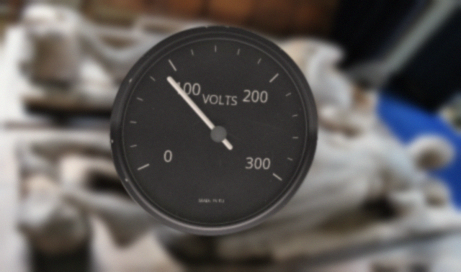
90 V
